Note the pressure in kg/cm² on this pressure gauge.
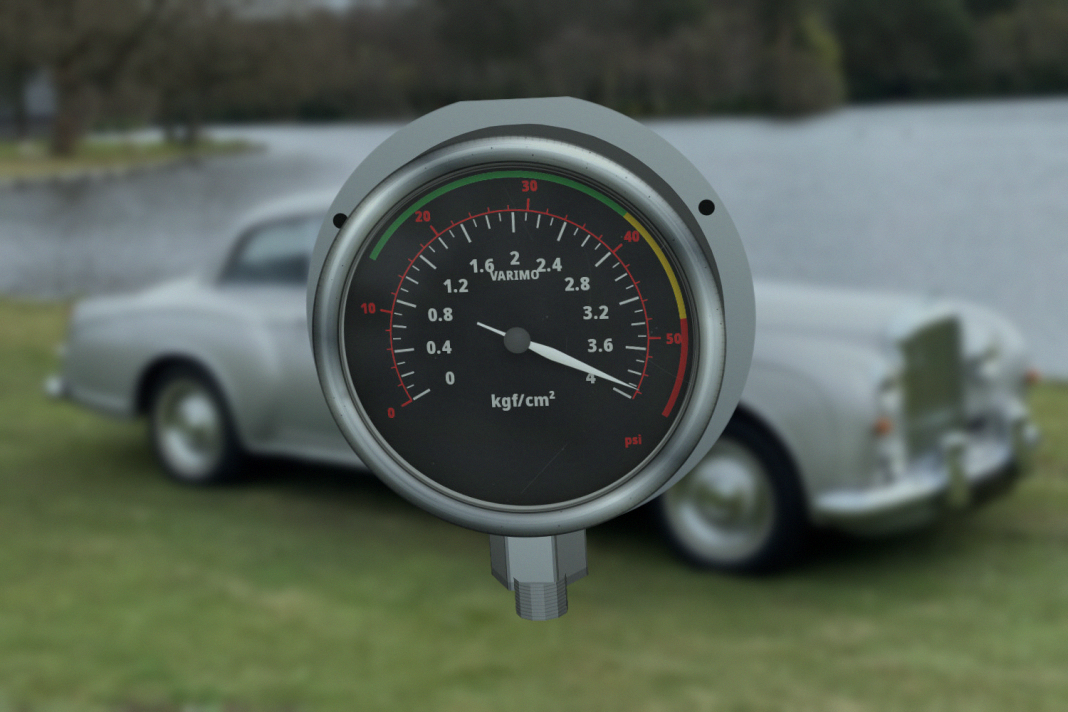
3.9 kg/cm²
